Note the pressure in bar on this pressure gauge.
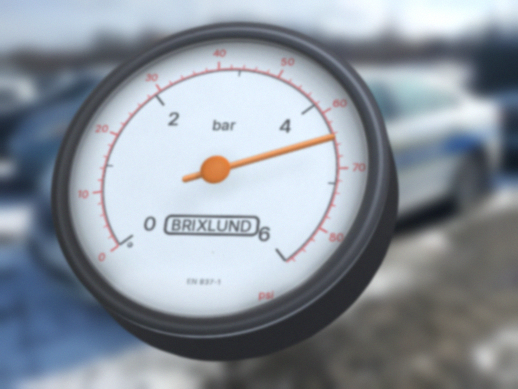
4.5 bar
